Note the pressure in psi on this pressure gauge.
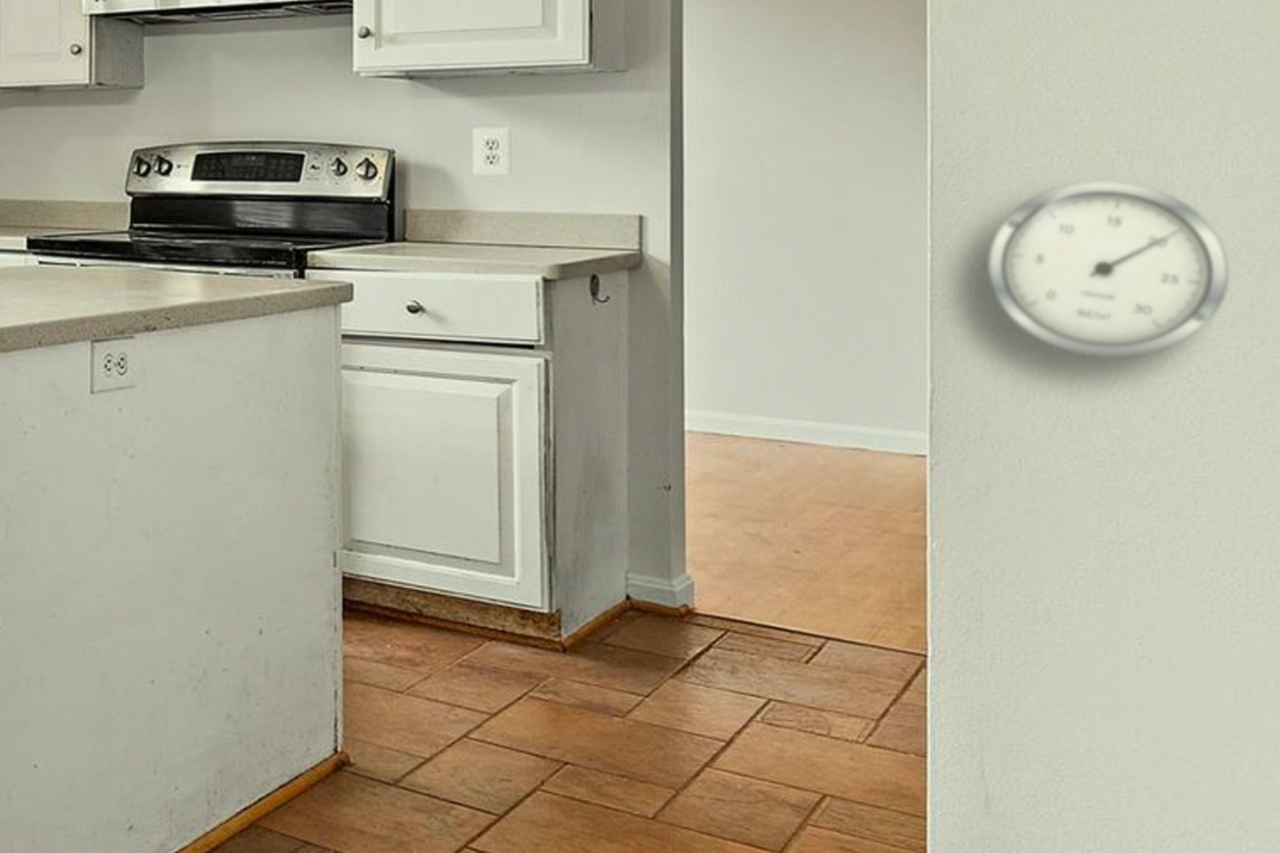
20 psi
